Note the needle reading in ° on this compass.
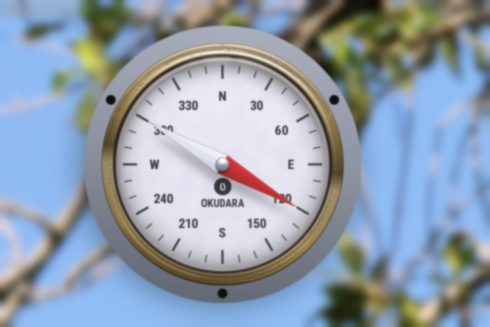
120 °
